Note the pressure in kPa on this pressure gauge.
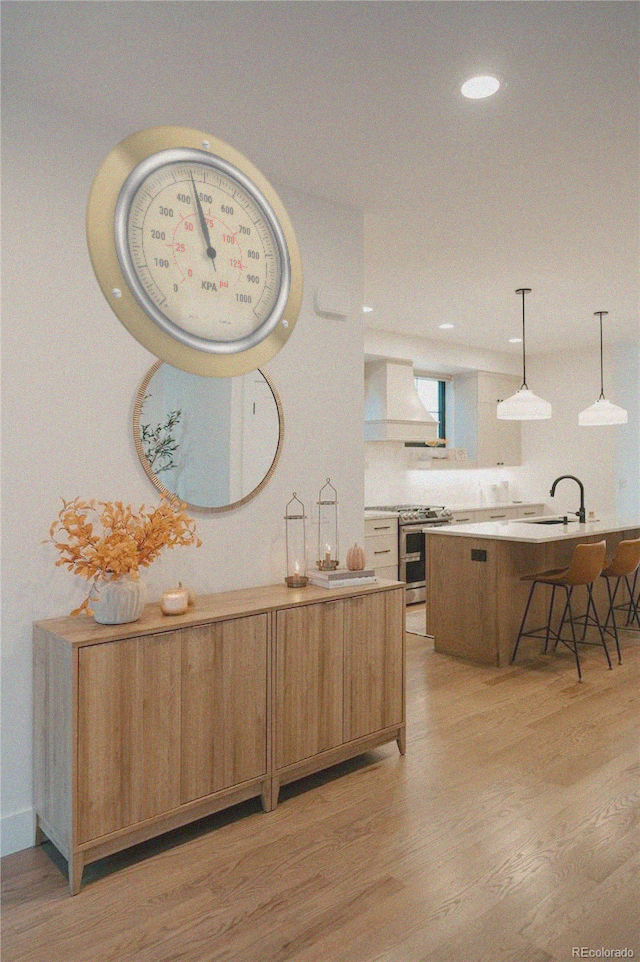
450 kPa
